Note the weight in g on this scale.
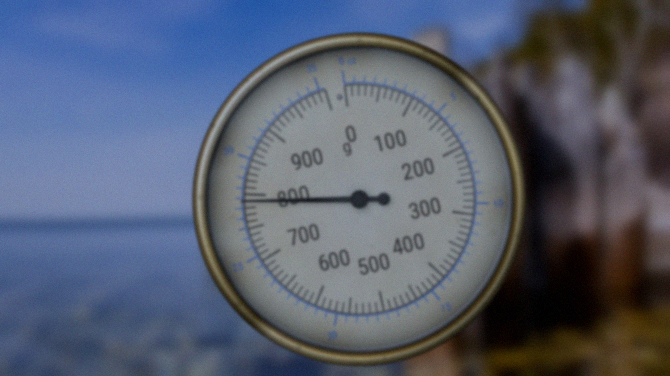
790 g
